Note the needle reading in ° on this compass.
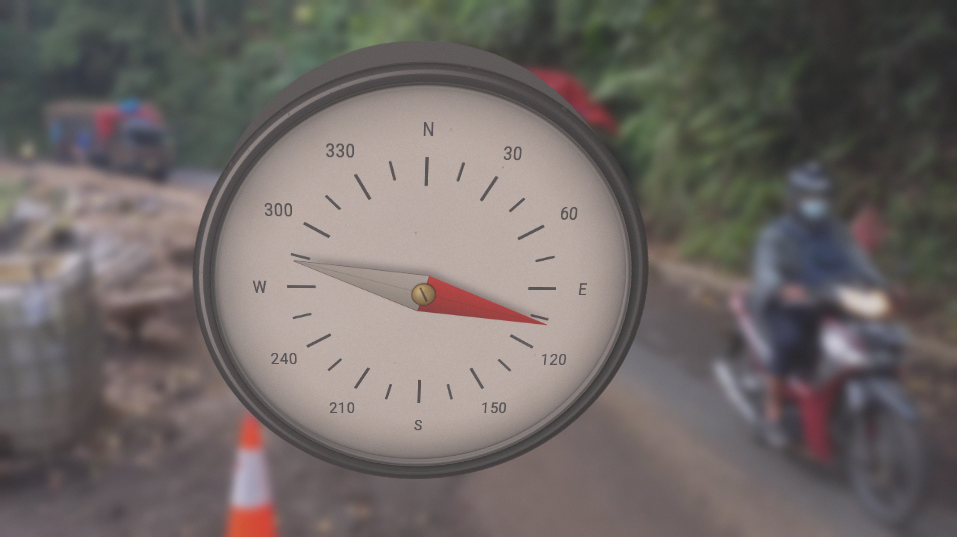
105 °
